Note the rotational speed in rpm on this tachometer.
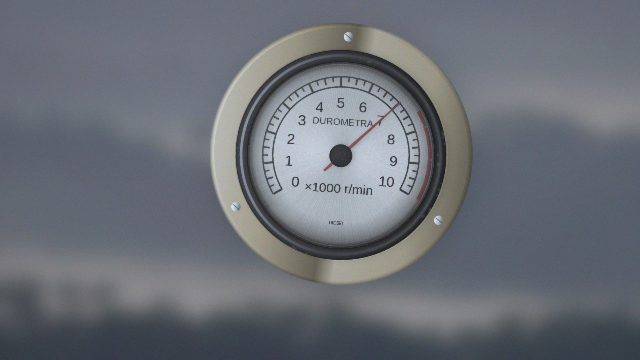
7000 rpm
